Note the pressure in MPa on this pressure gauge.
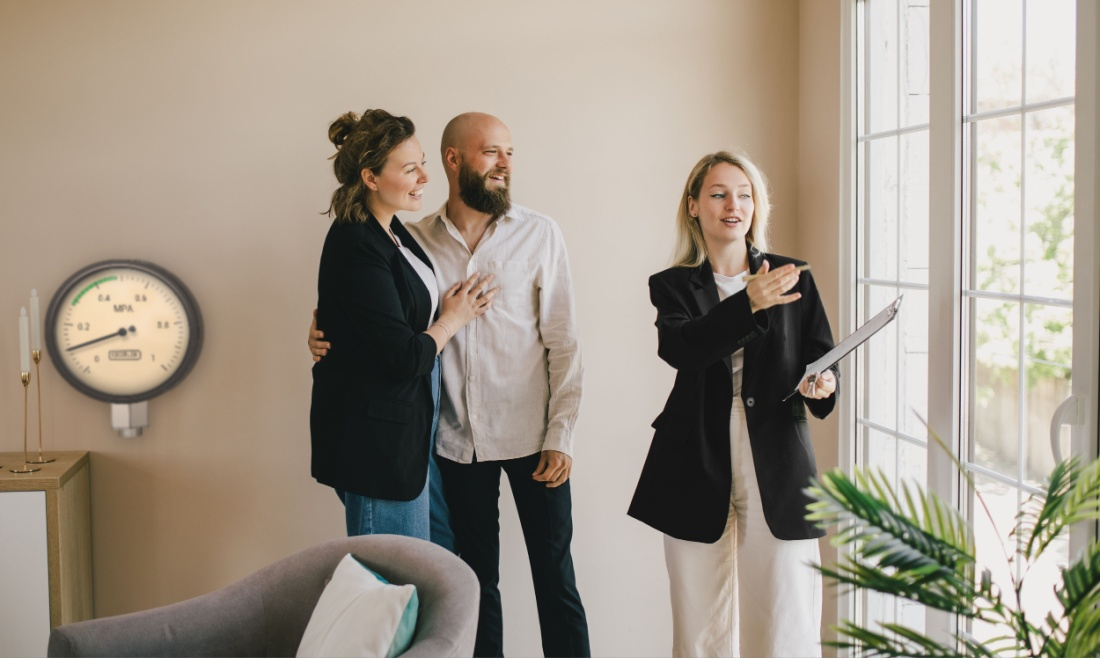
0.1 MPa
